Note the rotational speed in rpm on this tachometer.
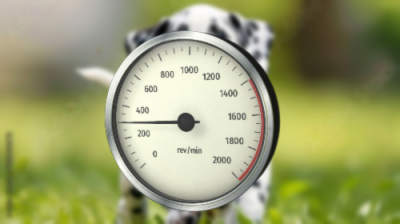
300 rpm
